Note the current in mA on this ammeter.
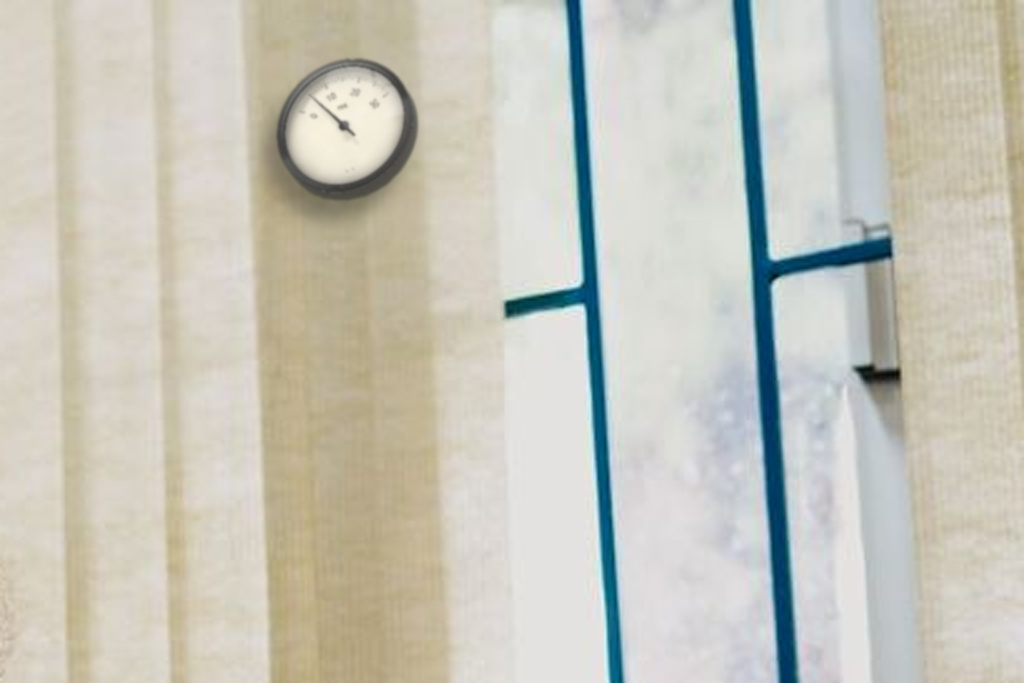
5 mA
